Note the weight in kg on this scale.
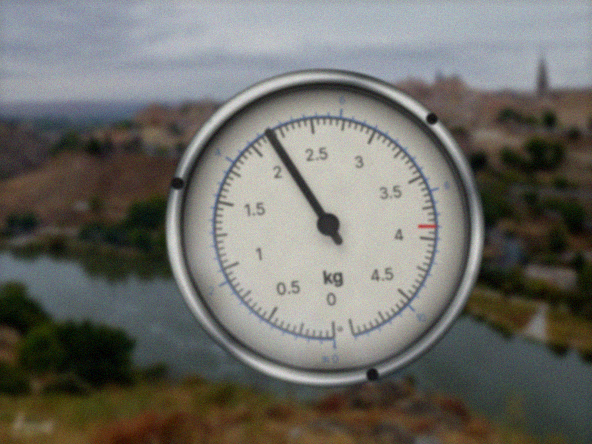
2.15 kg
